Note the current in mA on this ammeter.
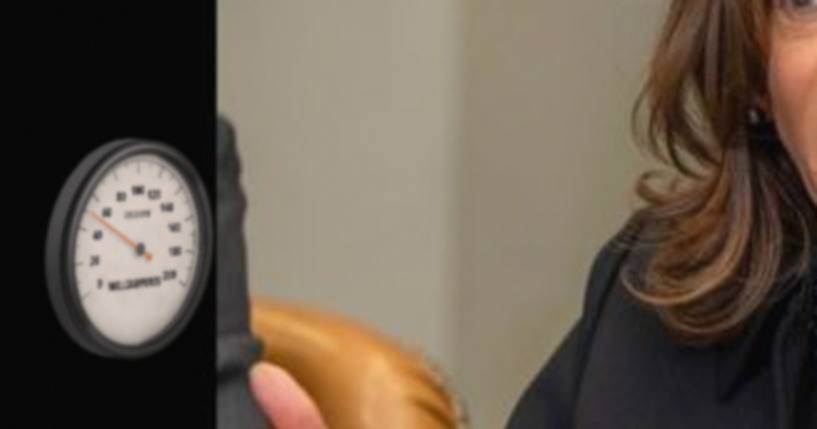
50 mA
